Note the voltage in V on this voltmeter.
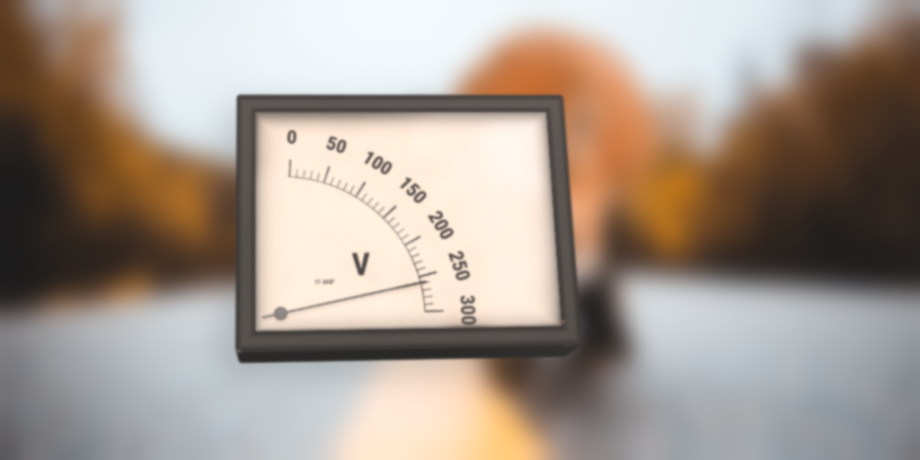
260 V
